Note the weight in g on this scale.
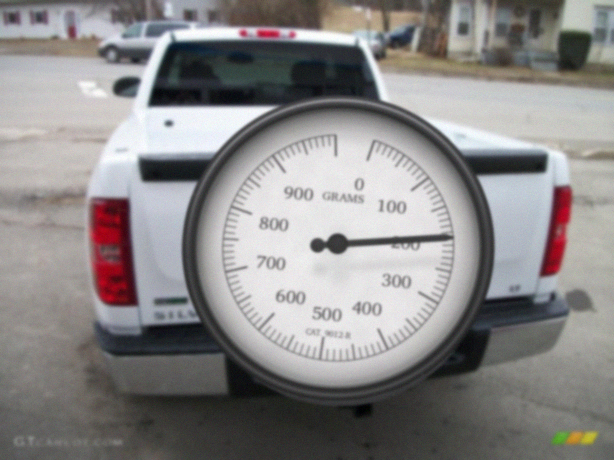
200 g
